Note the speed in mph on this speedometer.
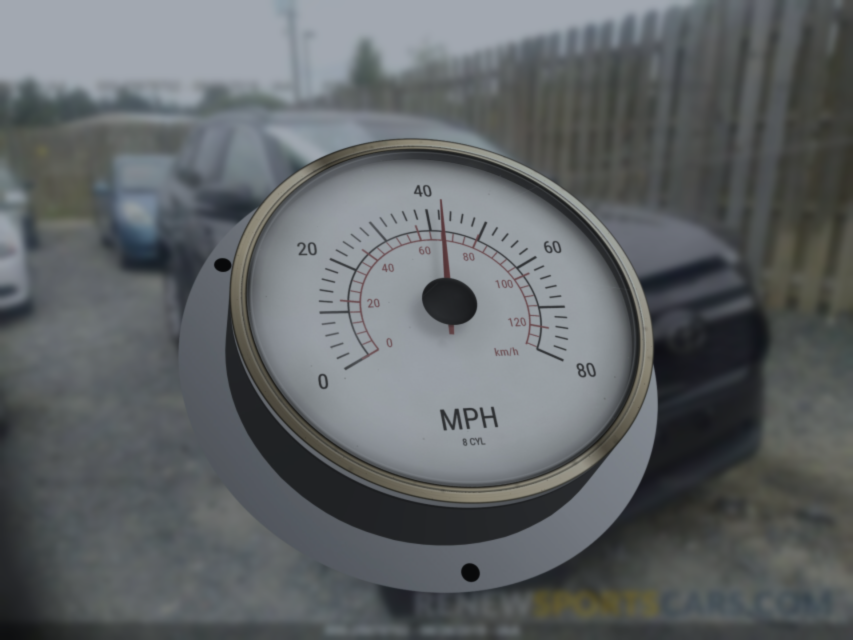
42 mph
